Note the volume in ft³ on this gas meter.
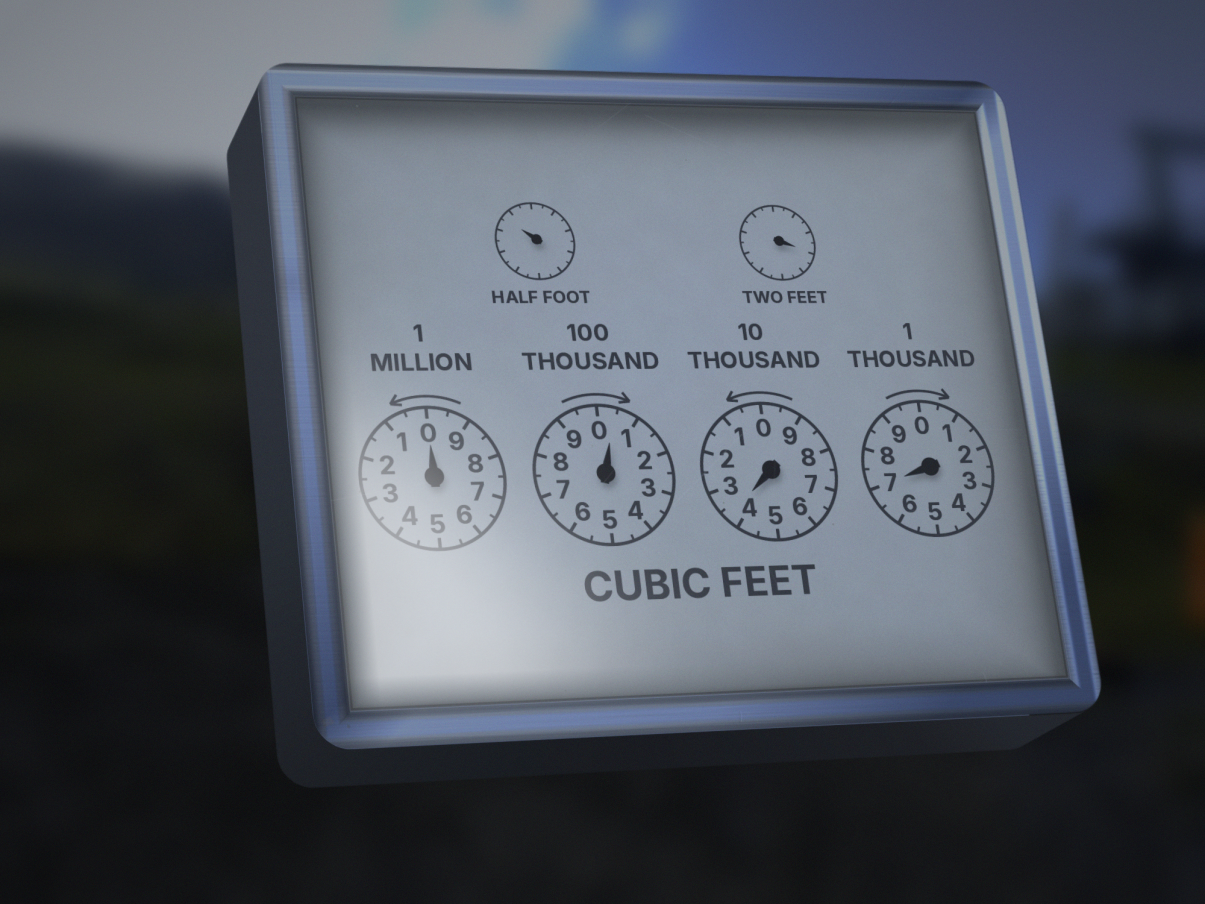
3700 ft³
